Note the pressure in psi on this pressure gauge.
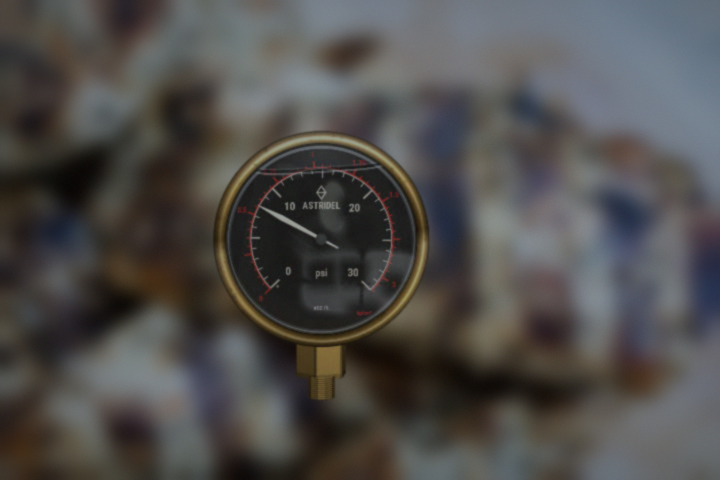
8 psi
